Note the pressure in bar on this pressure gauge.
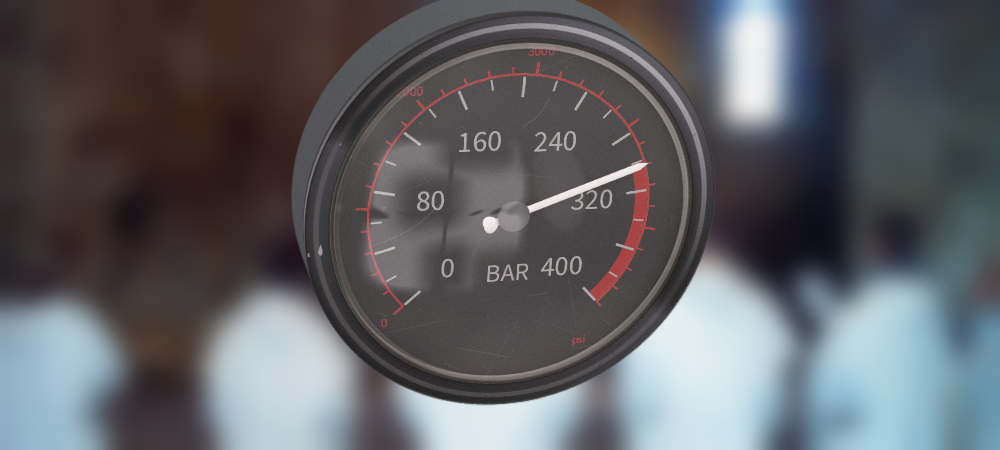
300 bar
